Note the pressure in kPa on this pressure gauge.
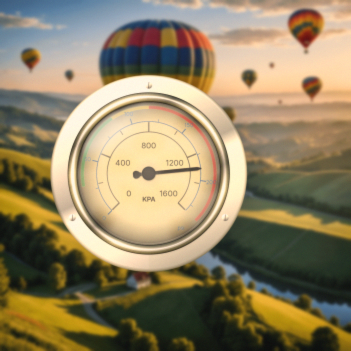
1300 kPa
